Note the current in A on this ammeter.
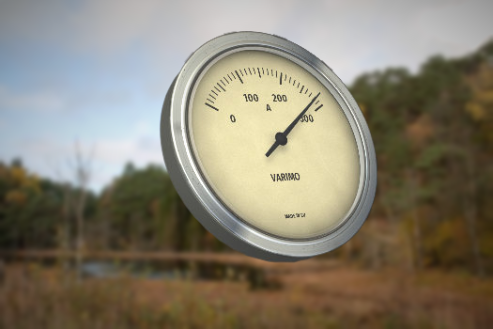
280 A
